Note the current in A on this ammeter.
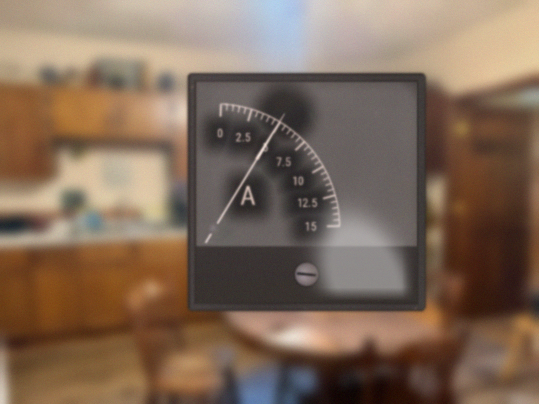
5 A
